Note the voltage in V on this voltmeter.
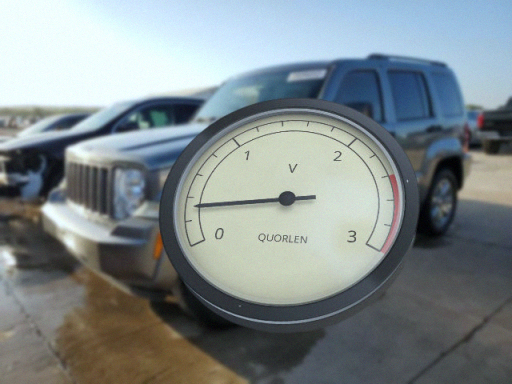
0.3 V
